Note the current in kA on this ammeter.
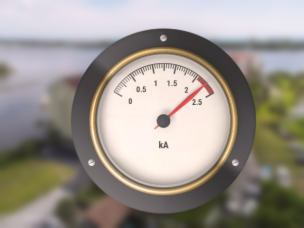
2.25 kA
